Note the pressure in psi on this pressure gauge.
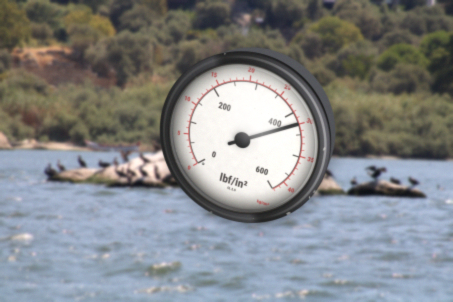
425 psi
